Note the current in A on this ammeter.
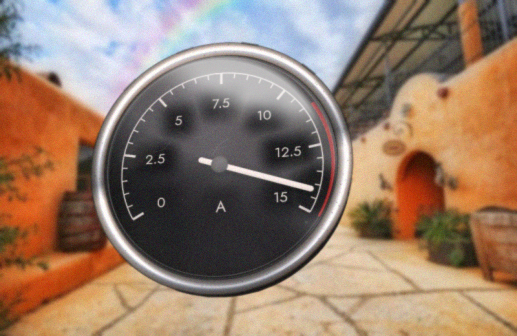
14.25 A
